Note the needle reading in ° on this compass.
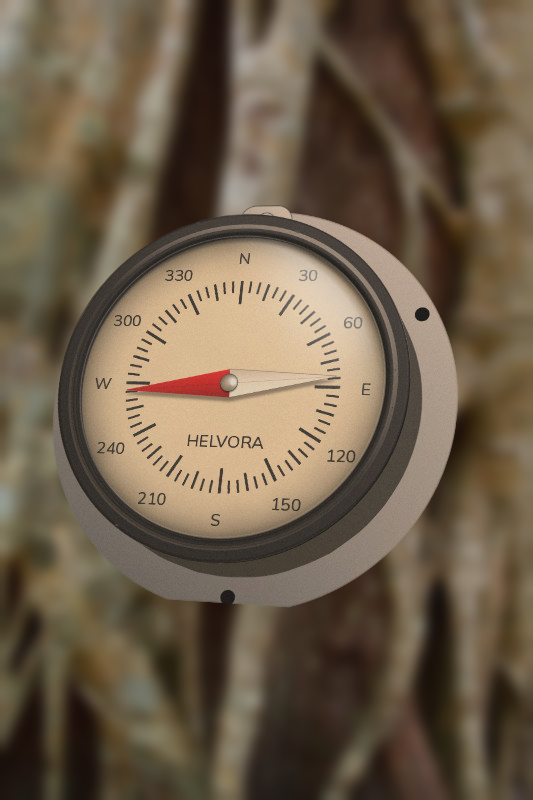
265 °
